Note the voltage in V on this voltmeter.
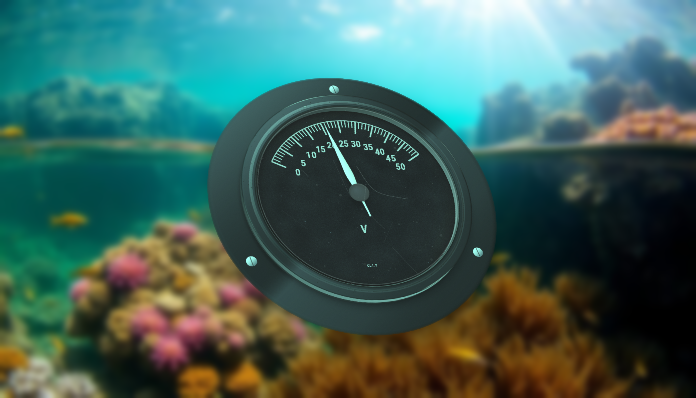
20 V
